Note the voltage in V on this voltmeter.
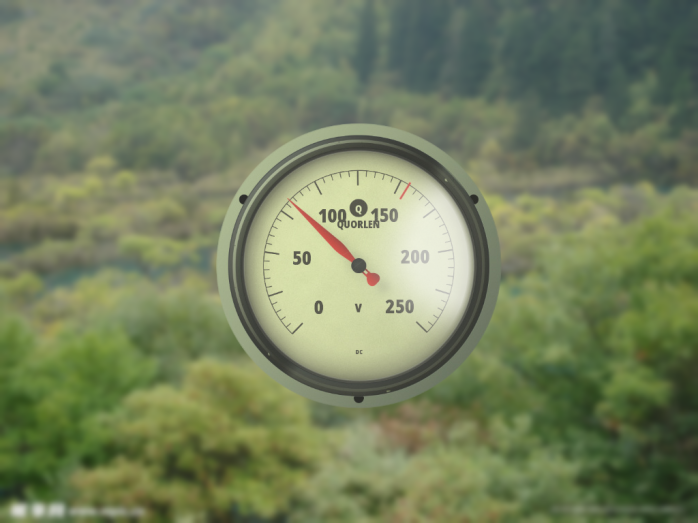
82.5 V
